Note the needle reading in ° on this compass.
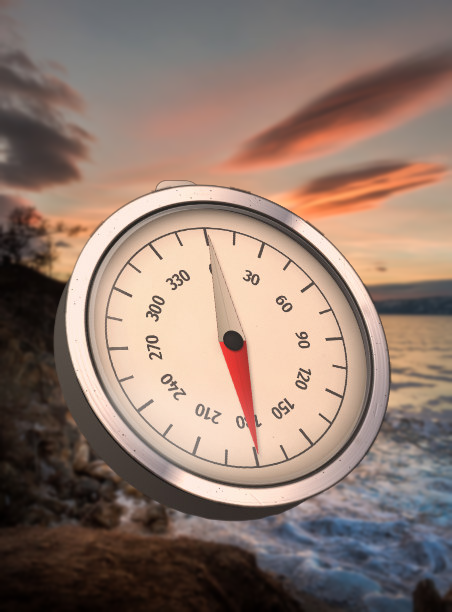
180 °
